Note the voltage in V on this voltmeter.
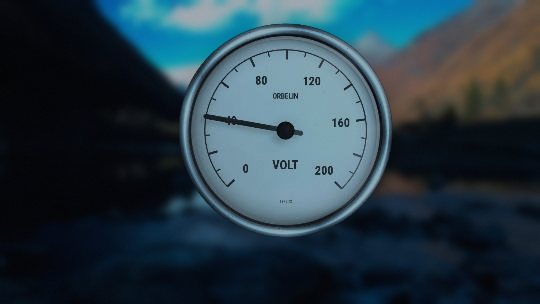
40 V
